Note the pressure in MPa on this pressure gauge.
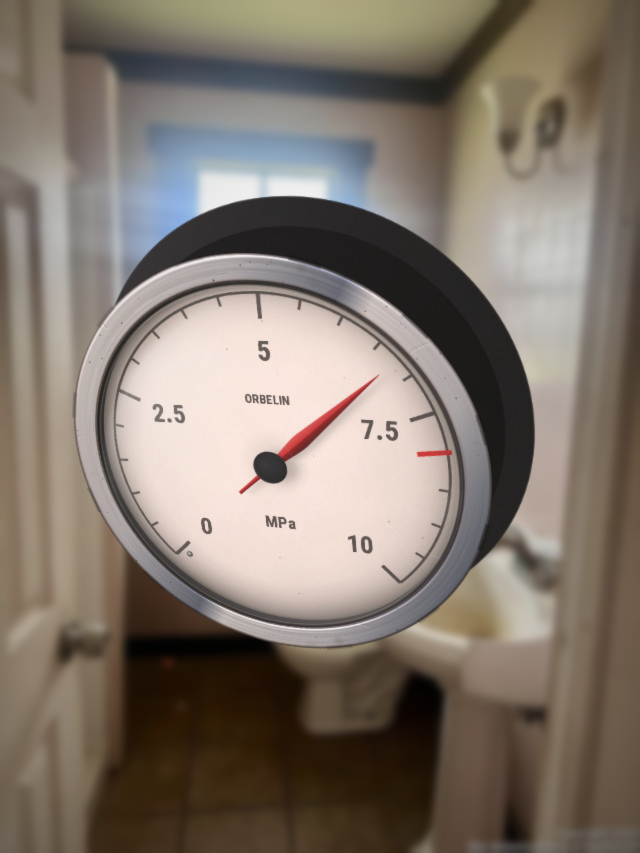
6.75 MPa
